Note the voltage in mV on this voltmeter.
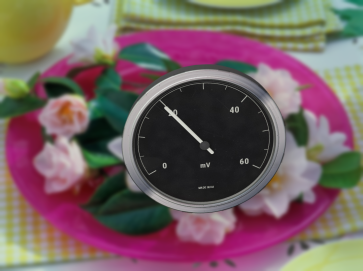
20 mV
